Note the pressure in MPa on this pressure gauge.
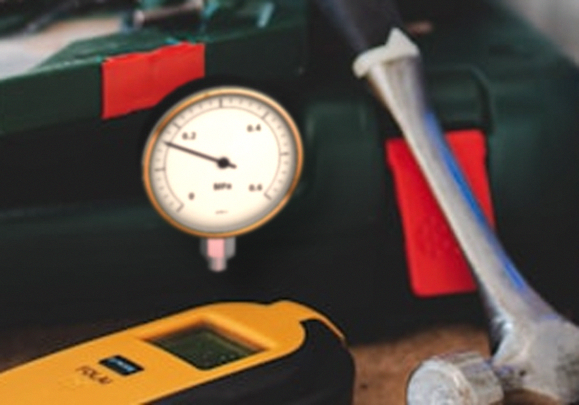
0.16 MPa
